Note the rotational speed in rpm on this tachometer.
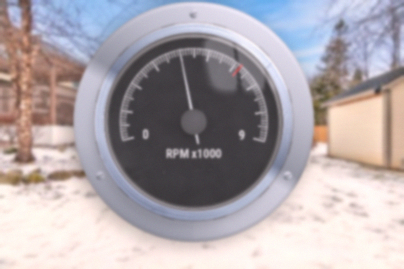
4000 rpm
